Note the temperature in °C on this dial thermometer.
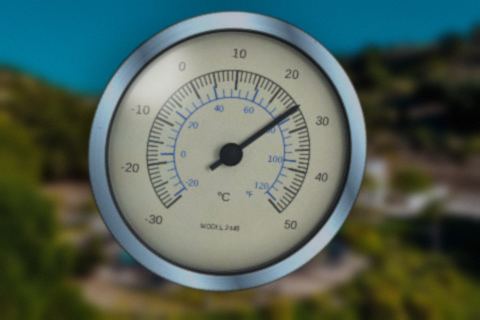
25 °C
